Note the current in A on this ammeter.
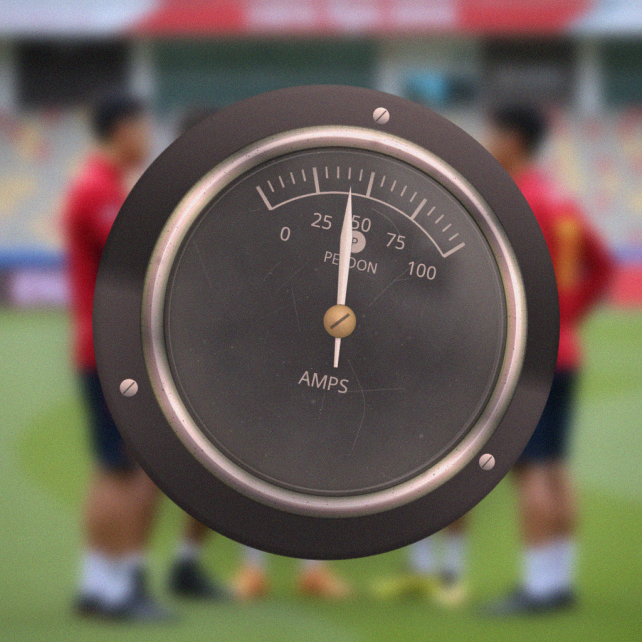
40 A
